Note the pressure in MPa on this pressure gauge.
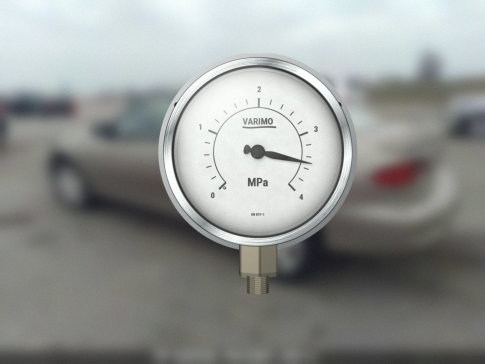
3.5 MPa
